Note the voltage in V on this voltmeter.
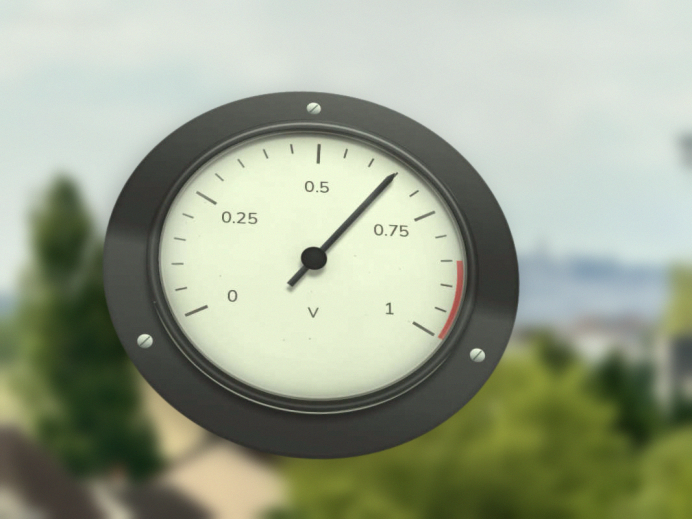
0.65 V
